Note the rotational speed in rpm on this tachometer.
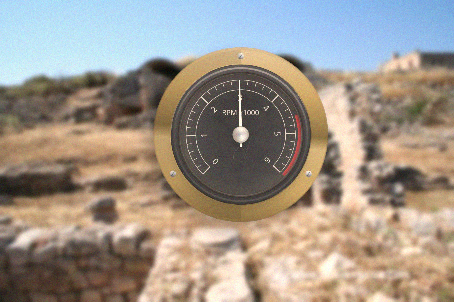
3000 rpm
